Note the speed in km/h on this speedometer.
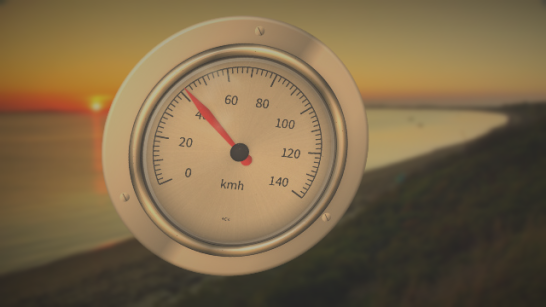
42 km/h
